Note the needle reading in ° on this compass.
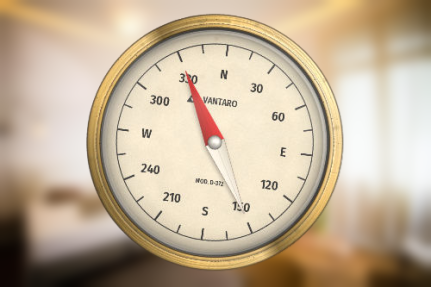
330 °
